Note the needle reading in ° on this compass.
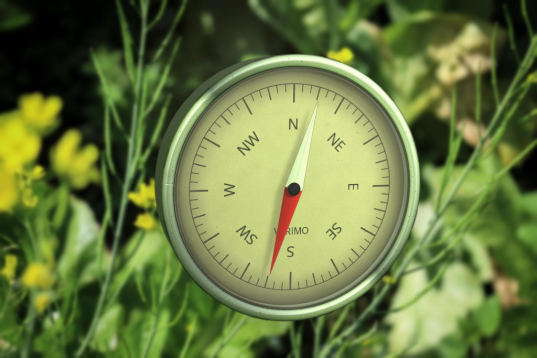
195 °
